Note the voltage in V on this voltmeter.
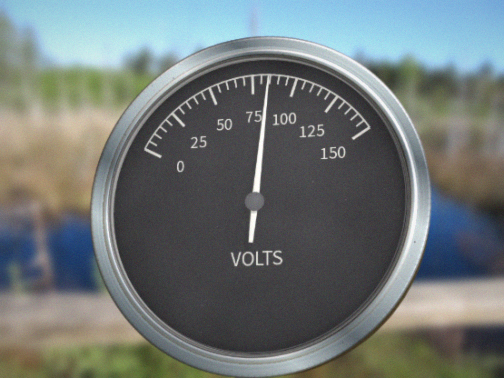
85 V
